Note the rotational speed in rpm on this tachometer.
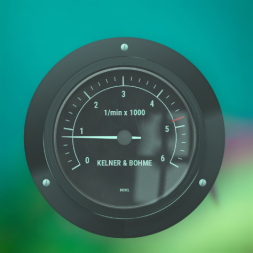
800 rpm
